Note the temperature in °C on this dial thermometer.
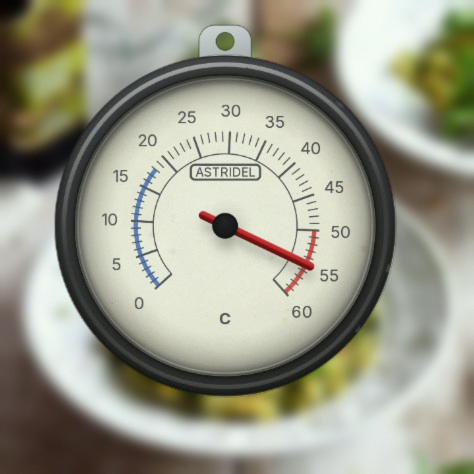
55 °C
